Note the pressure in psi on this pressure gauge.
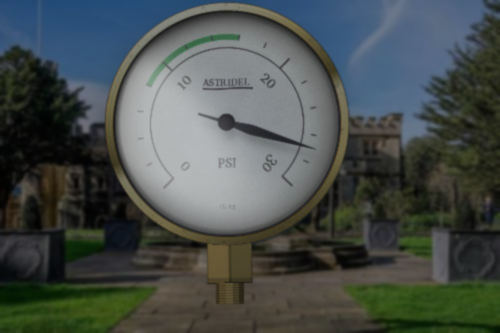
27 psi
